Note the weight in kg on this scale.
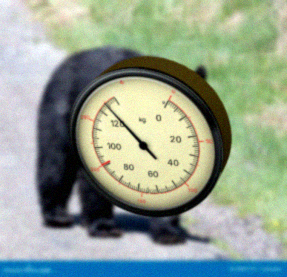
125 kg
